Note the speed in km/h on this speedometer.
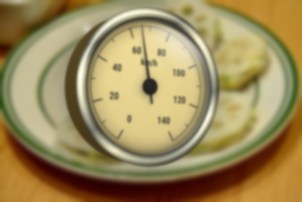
65 km/h
